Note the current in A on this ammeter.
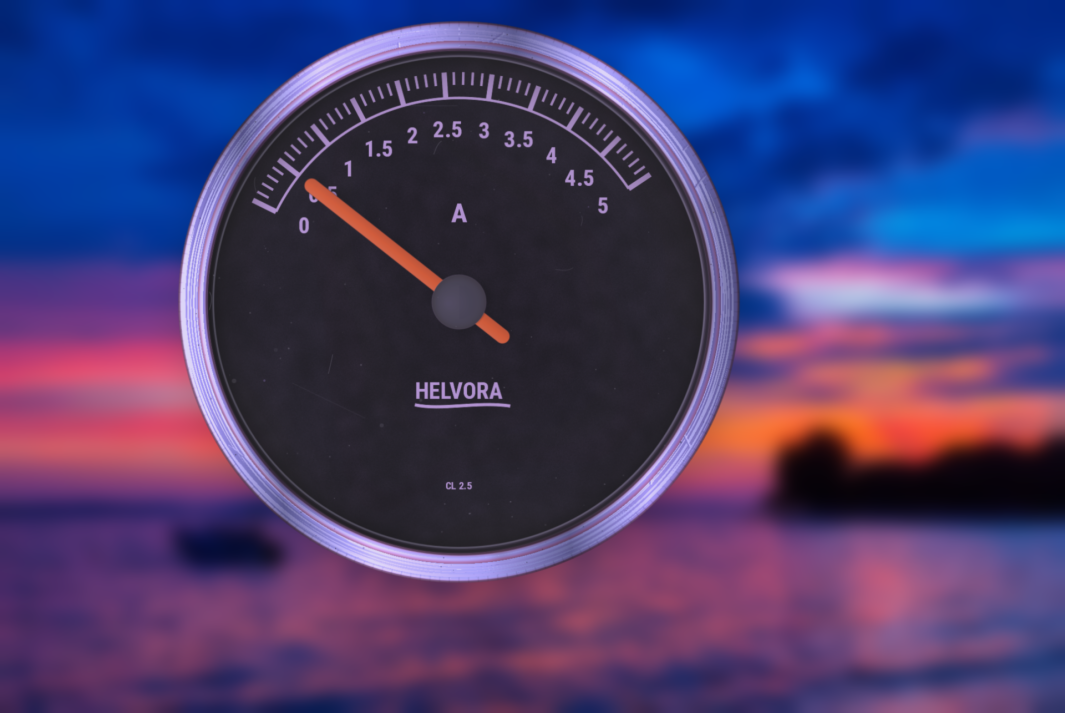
0.5 A
